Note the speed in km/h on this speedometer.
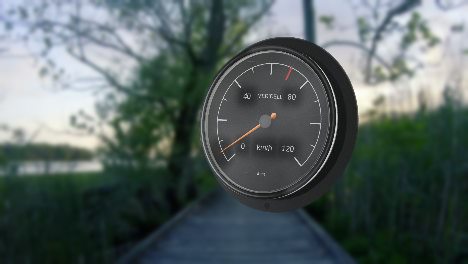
5 km/h
